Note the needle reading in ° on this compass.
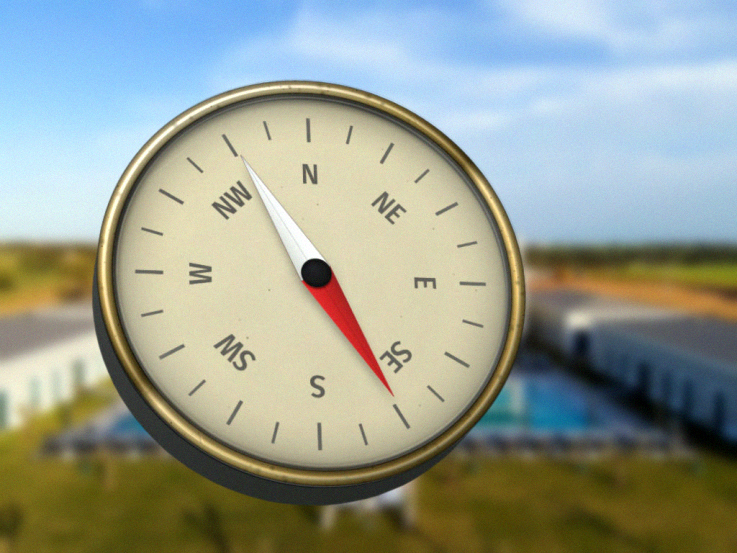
150 °
